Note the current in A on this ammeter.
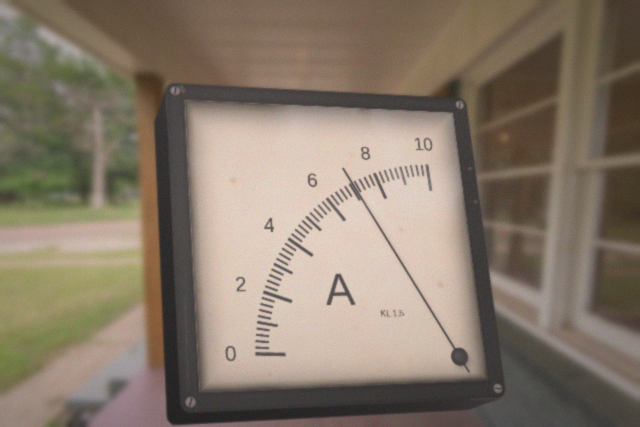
7 A
